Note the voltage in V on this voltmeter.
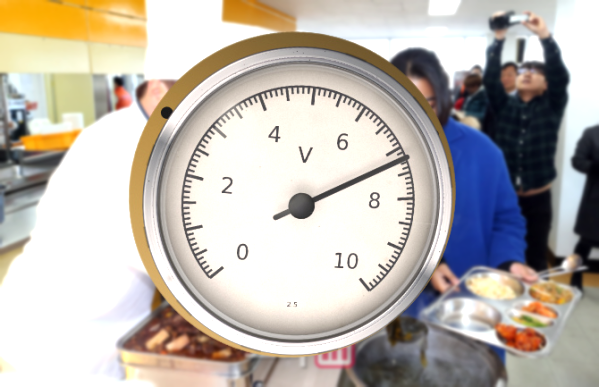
7.2 V
